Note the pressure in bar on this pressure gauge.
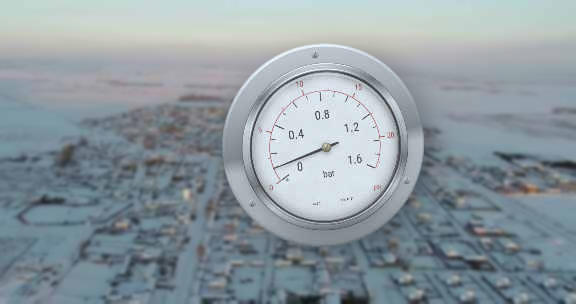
0.1 bar
